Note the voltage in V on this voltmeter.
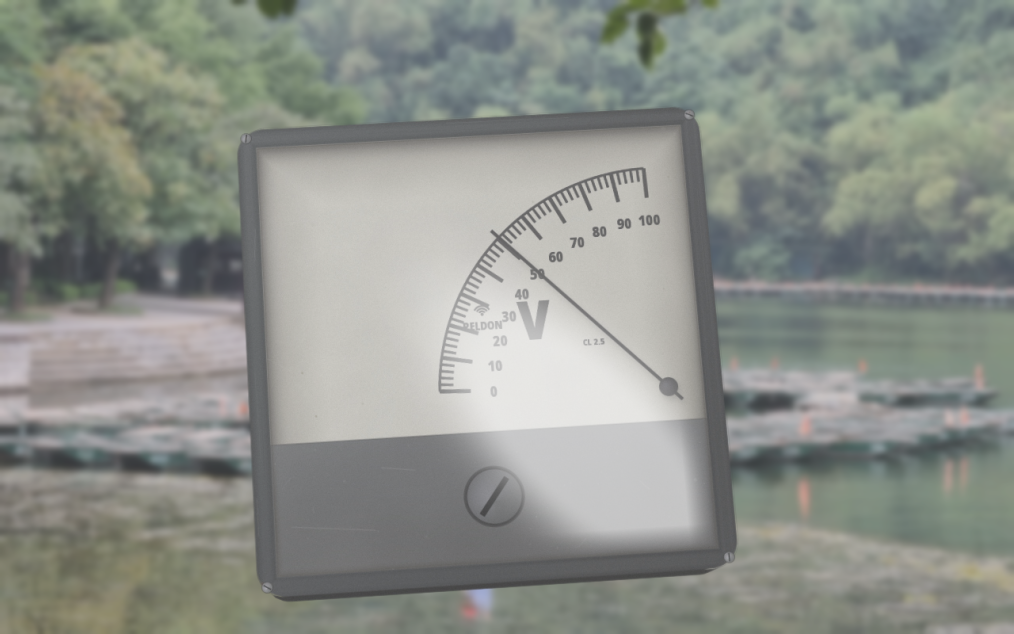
50 V
